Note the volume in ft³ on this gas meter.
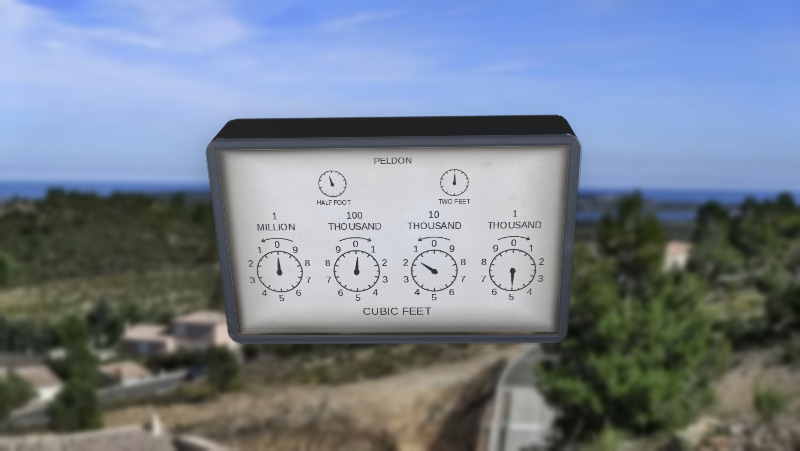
1500 ft³
